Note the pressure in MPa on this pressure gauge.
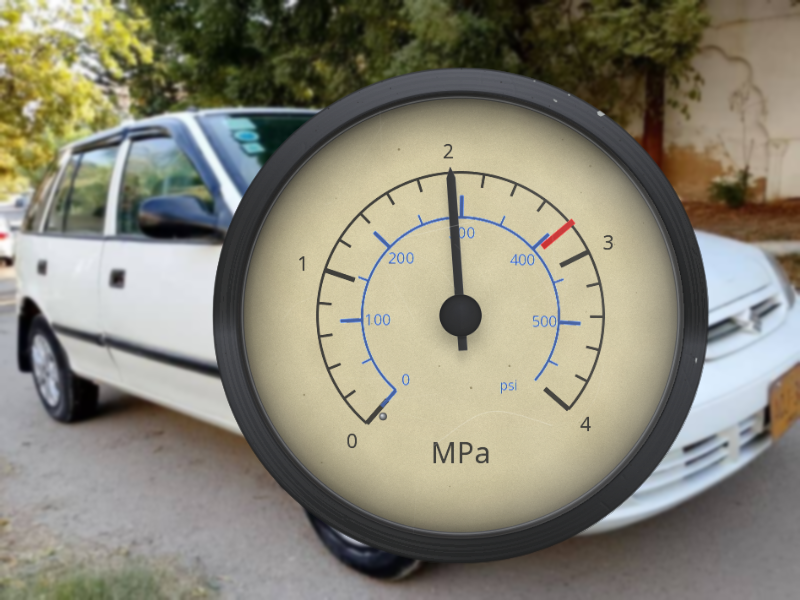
2 MPa
